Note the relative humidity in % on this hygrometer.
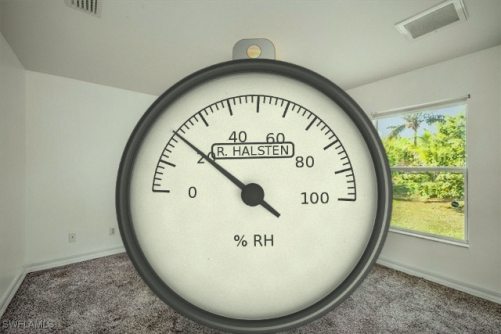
20 %
